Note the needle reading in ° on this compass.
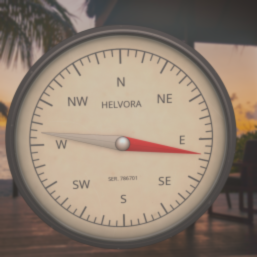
100 °
